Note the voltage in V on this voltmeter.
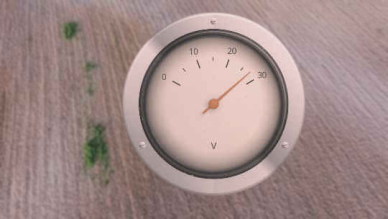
27.5 V
